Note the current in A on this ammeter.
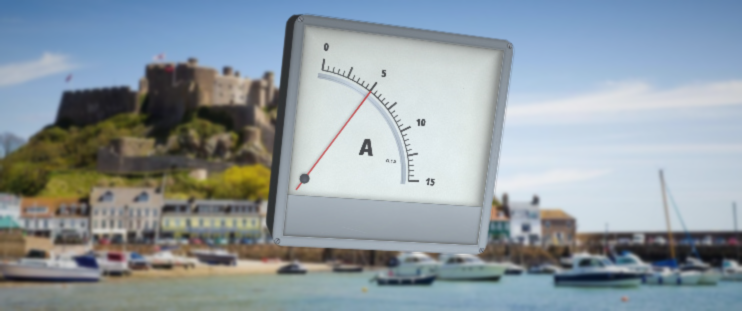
5 A
